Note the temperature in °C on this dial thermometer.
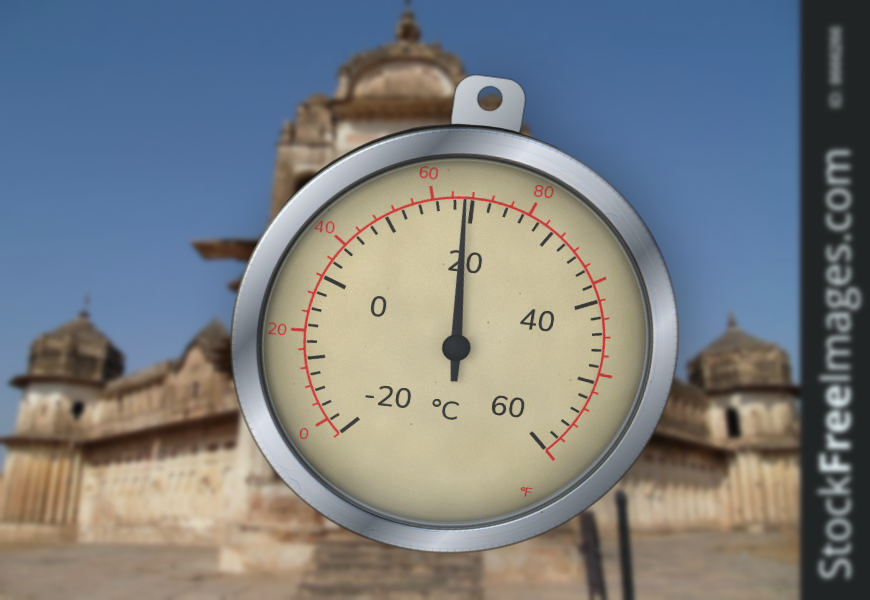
19 °C
